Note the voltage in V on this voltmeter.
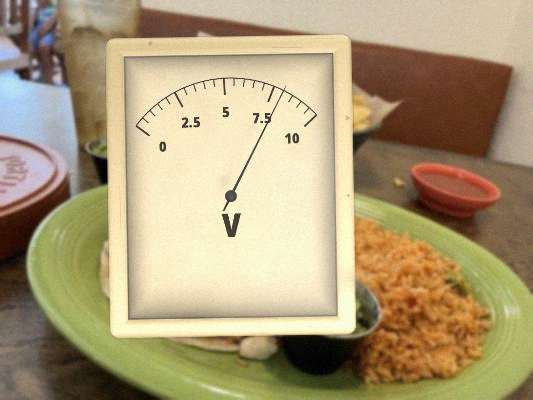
8 V
